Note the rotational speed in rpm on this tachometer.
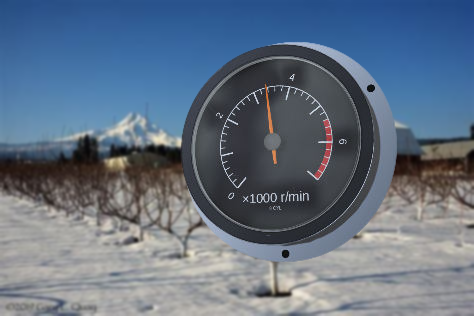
3400 rpm
